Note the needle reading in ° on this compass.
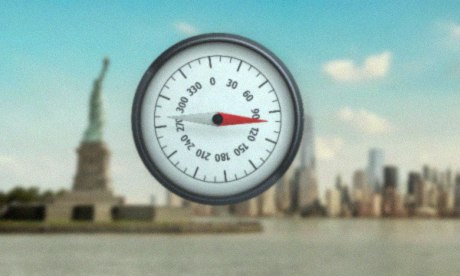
100 °
